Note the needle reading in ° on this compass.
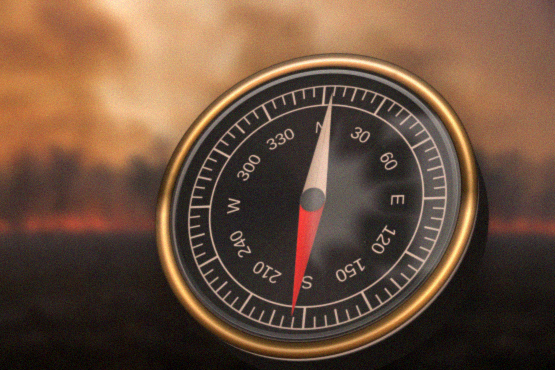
185 °
